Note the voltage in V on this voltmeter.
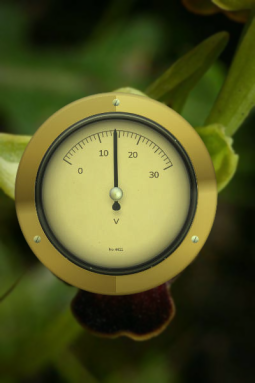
14 V
